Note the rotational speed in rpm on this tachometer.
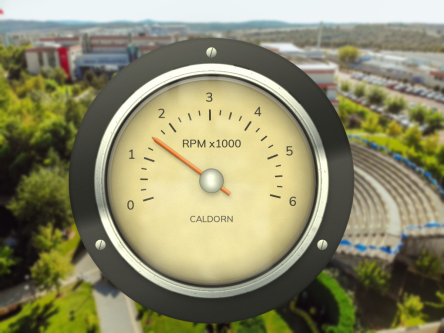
1500 rpm
